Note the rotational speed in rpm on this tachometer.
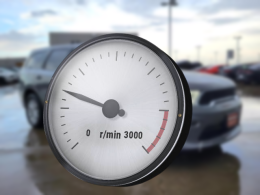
700 rpm
